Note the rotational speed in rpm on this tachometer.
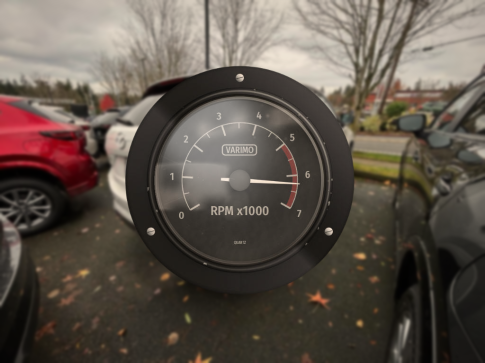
6250 rpm
